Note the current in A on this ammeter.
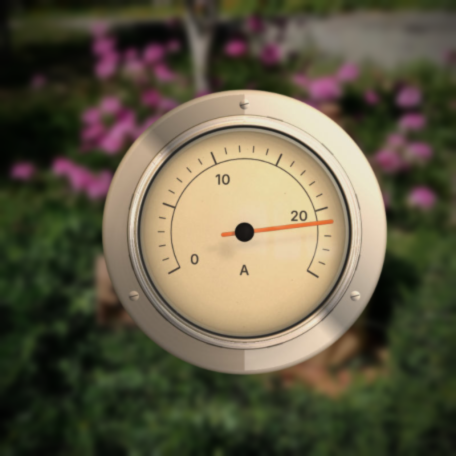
21 A
